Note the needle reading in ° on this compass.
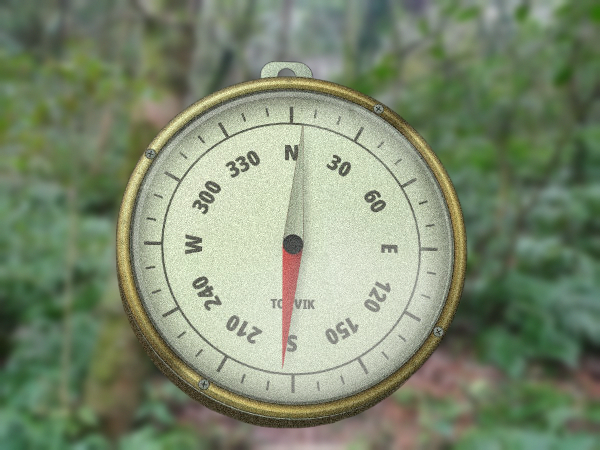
185 °
